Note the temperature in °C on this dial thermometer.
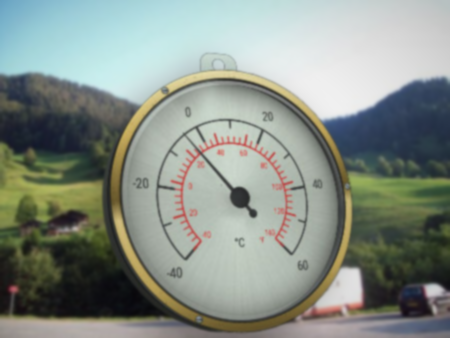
-5 °C
